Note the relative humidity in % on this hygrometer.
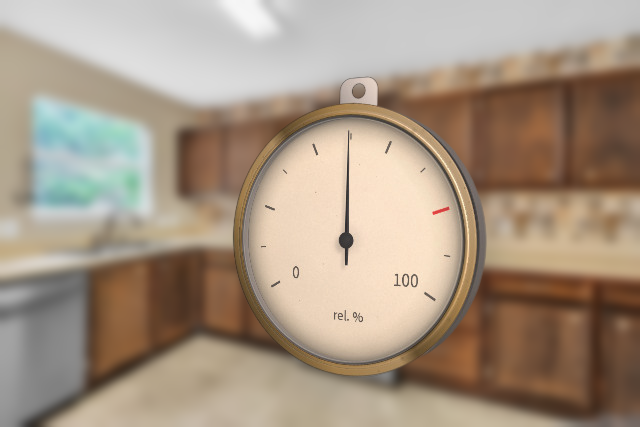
50 %
